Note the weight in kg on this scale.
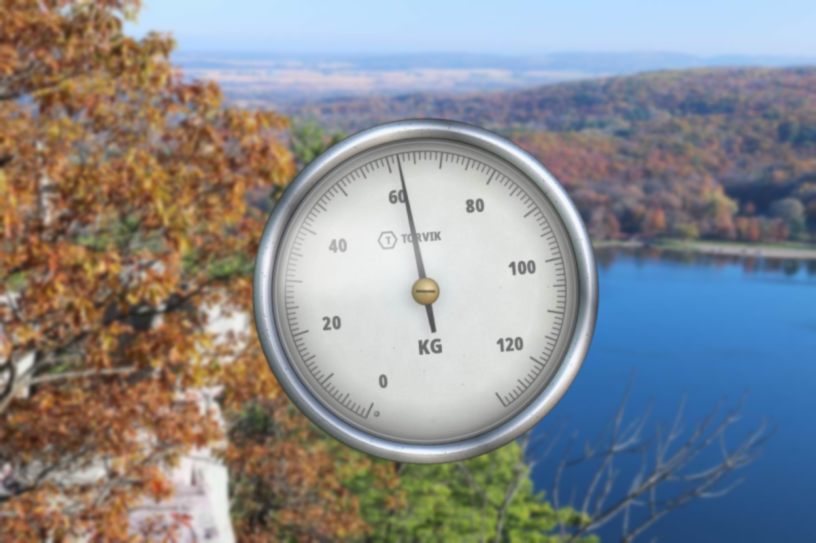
62 kg
